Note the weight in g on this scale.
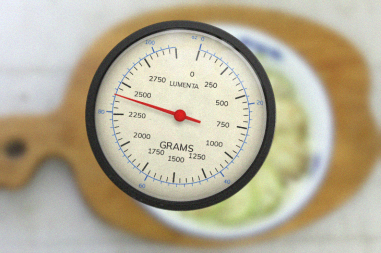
2400 g
